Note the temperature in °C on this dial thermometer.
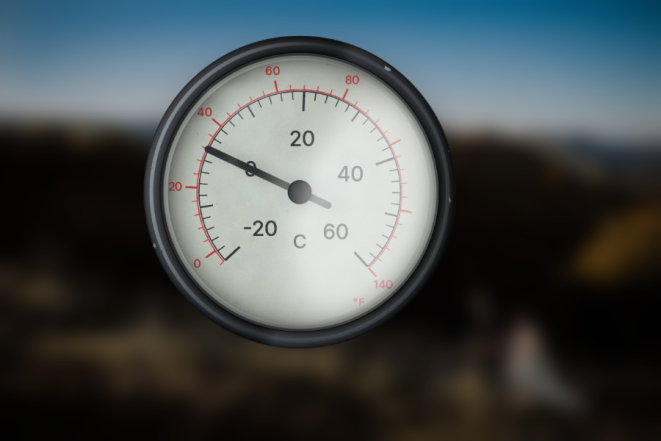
0 °C
